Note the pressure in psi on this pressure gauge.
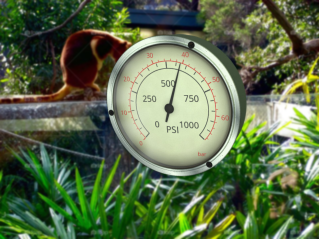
575 psi
